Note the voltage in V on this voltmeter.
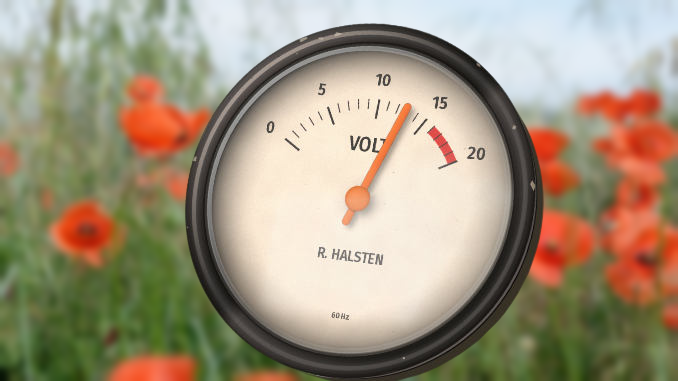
13 V
